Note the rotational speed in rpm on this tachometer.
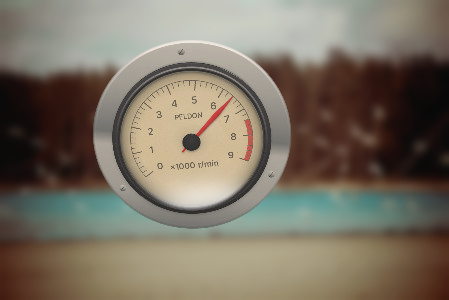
6400 rpm
